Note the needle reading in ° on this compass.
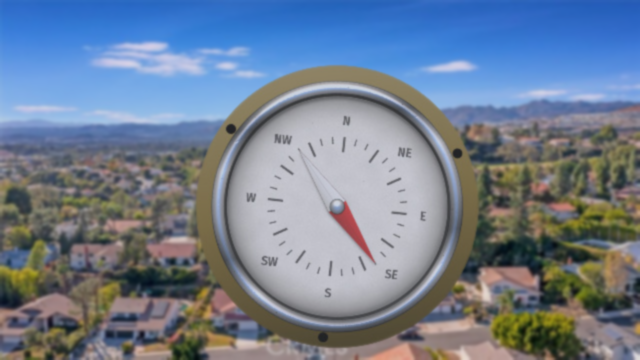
140 °
